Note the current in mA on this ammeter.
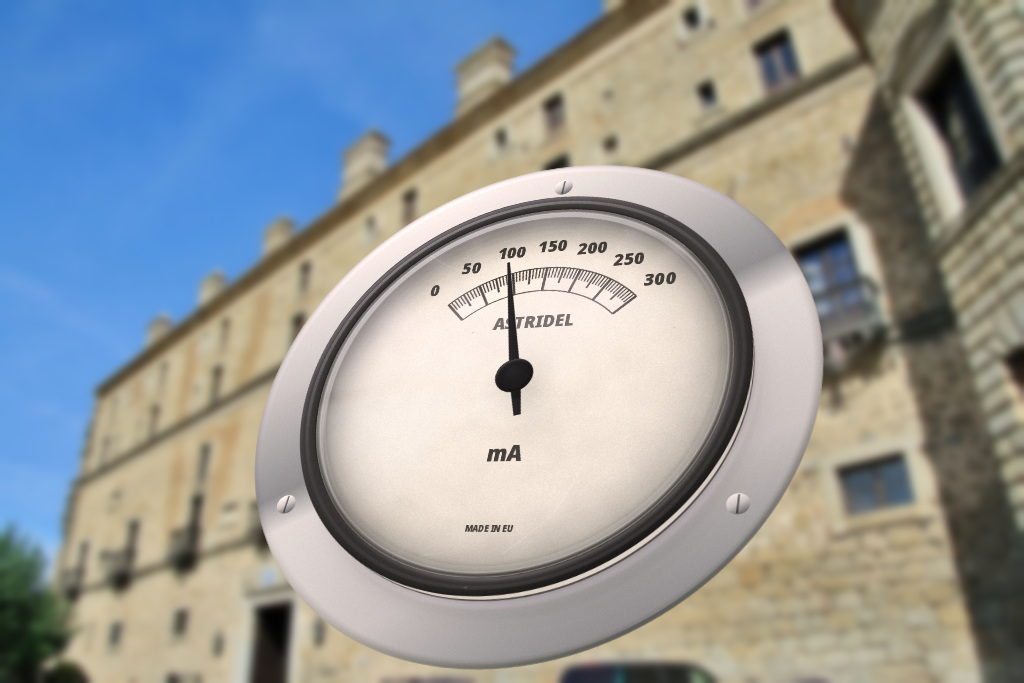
100 mA
